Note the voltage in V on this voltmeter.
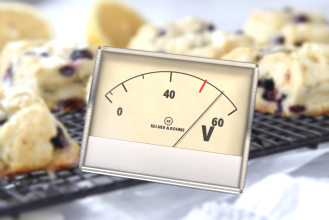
55 V
